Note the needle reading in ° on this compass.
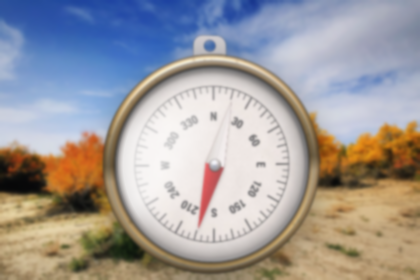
195 °
